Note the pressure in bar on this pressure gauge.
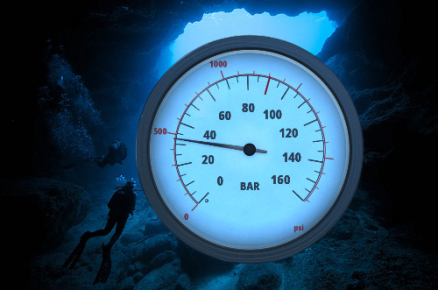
32.5 bar
